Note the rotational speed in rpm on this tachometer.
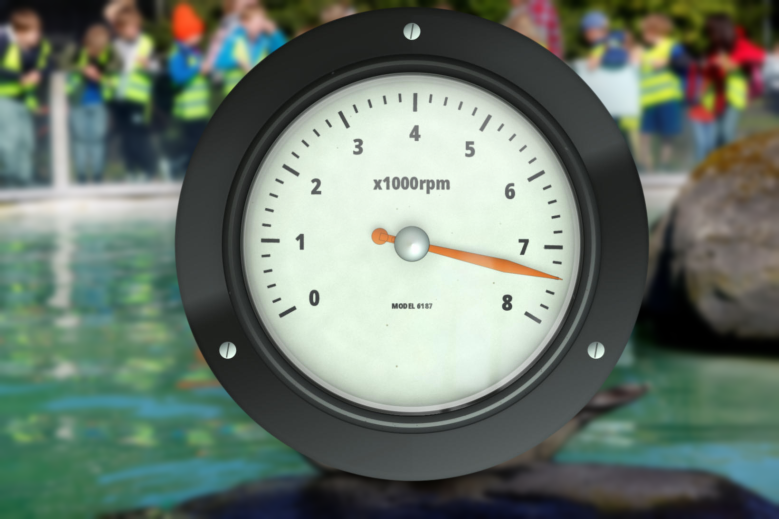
7400 rpm
